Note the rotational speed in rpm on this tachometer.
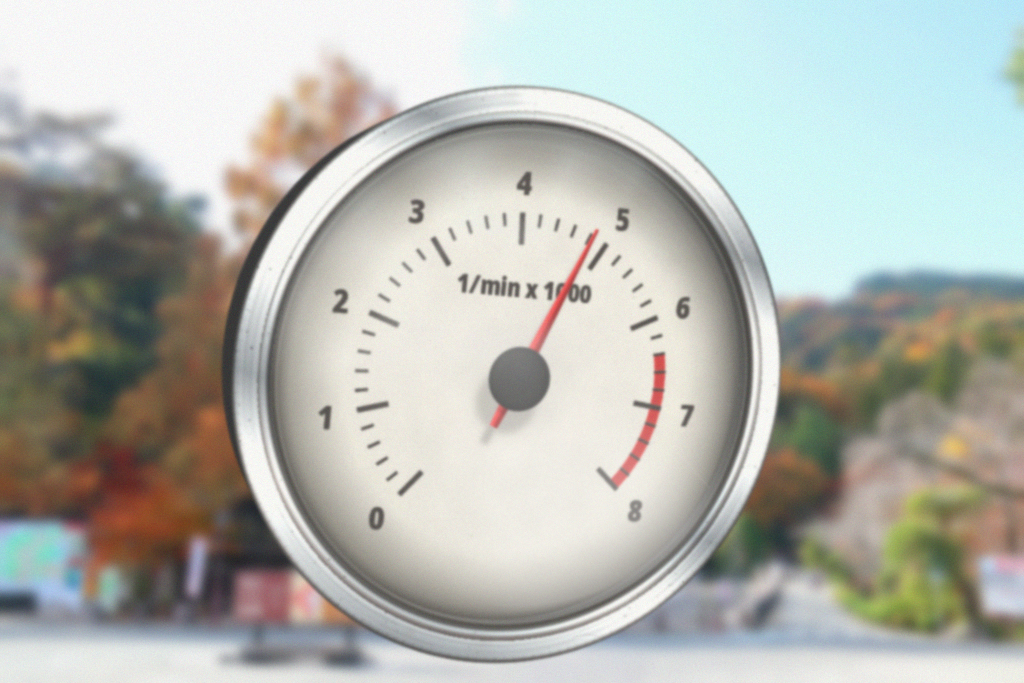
4800 rpm
